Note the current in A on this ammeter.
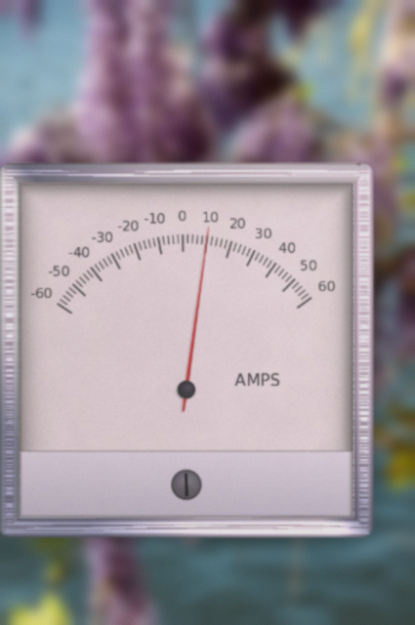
10 A
